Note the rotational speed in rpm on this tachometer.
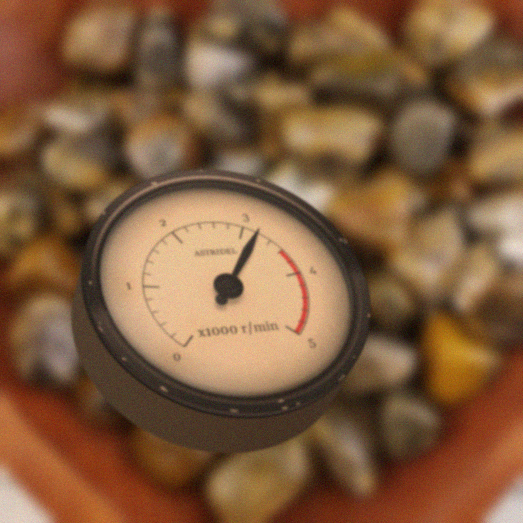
3200 rpm
